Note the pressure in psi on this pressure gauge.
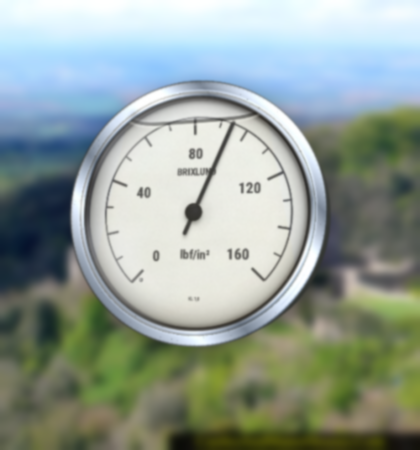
95 psi
